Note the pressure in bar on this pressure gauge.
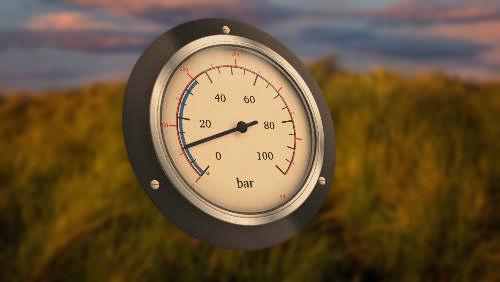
10 bar
